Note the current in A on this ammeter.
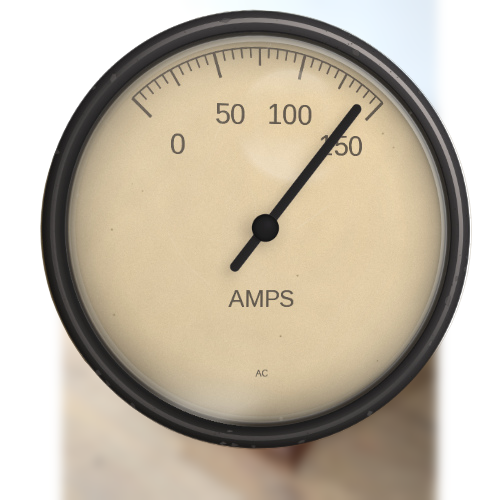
140 A
